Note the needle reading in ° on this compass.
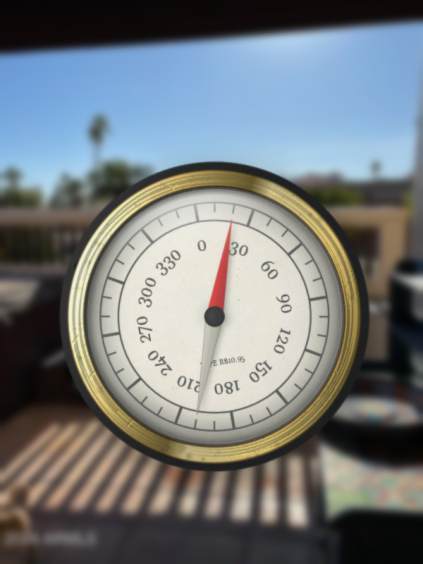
20 °
